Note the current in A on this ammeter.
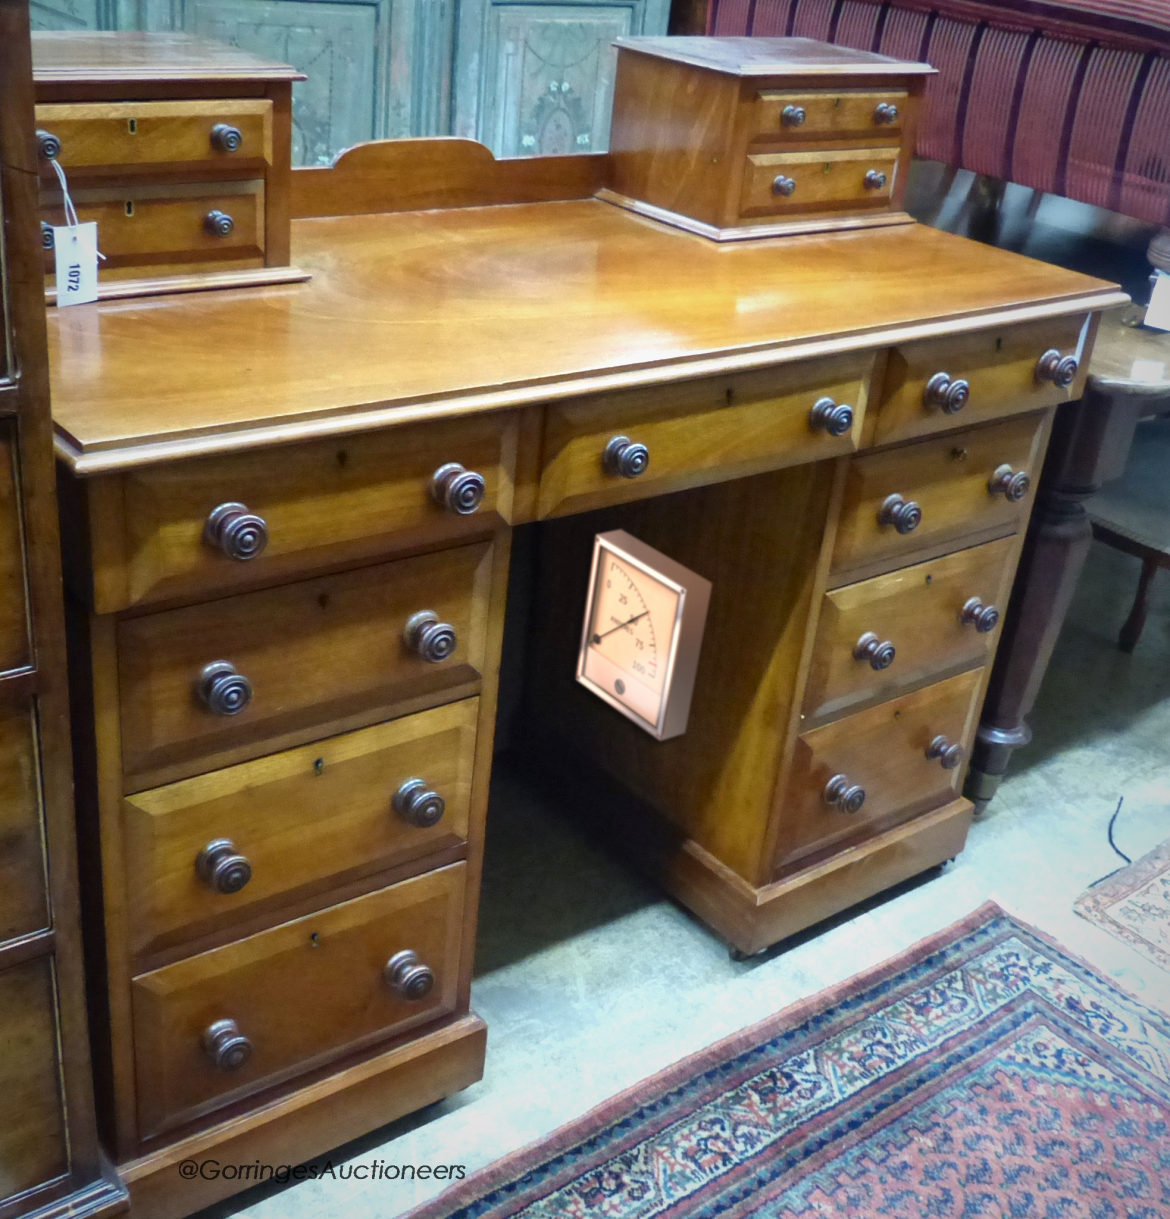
50 A
